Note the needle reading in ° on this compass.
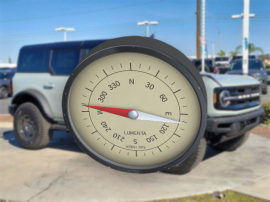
280 °
